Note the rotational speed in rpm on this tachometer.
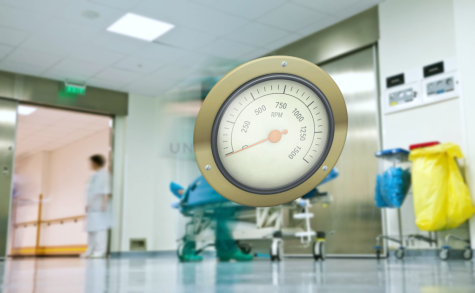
0 rpm
